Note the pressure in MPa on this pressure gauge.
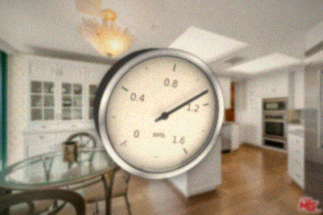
1.1 MPa
